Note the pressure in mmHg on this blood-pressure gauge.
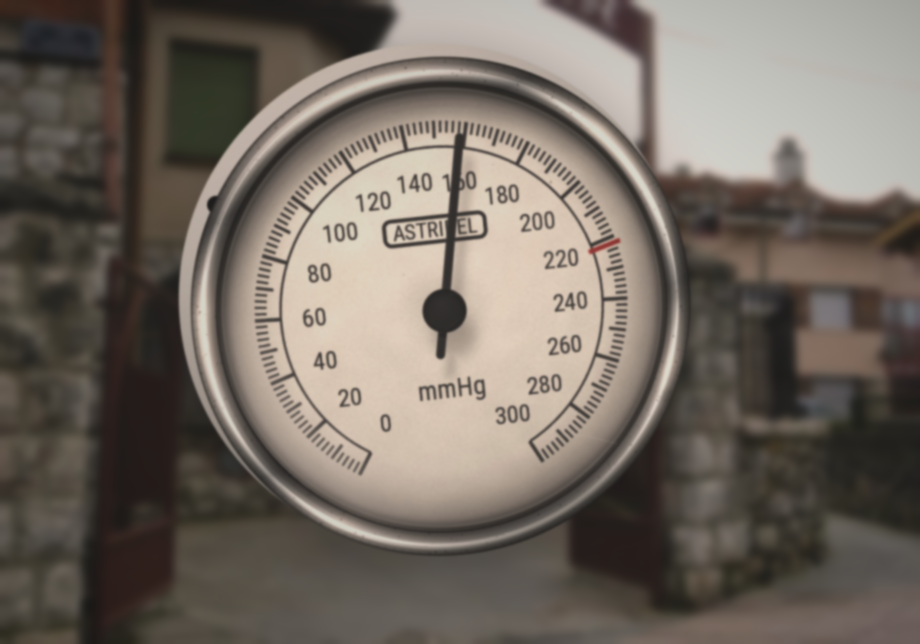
158 mmHg
